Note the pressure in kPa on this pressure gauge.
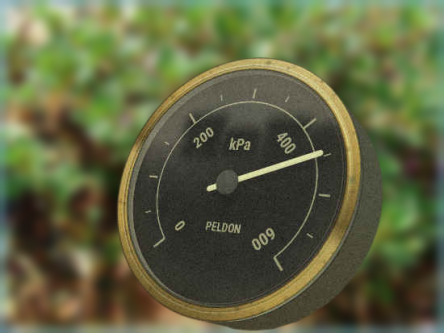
450 kPa
